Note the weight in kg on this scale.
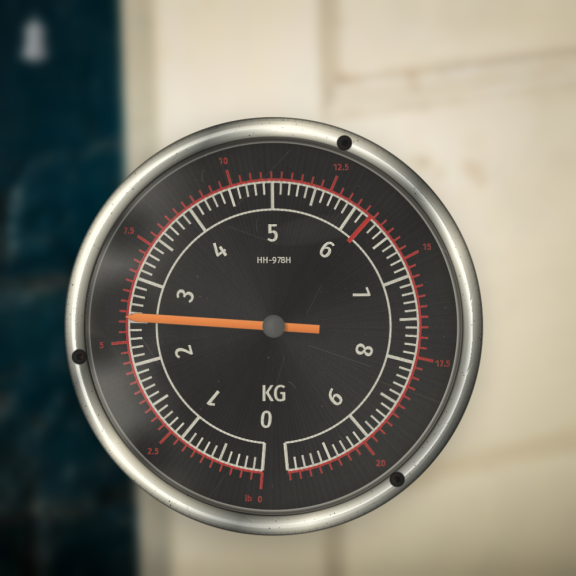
2.55 kg
